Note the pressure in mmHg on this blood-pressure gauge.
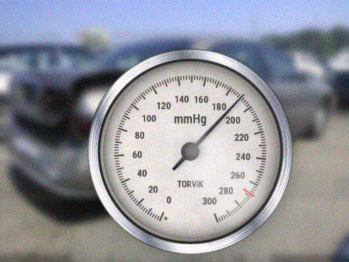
190 mmHg
